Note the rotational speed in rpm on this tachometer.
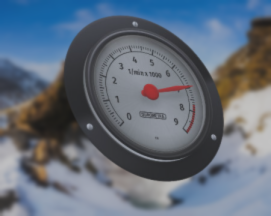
7000 rpm
